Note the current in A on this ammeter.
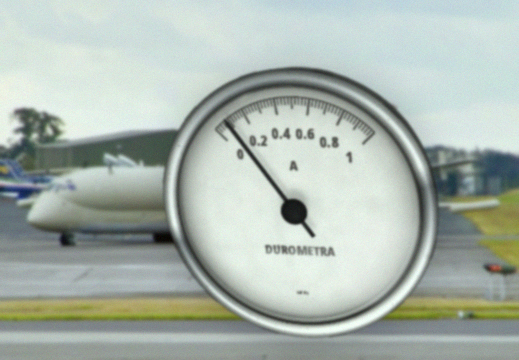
0.1 A
